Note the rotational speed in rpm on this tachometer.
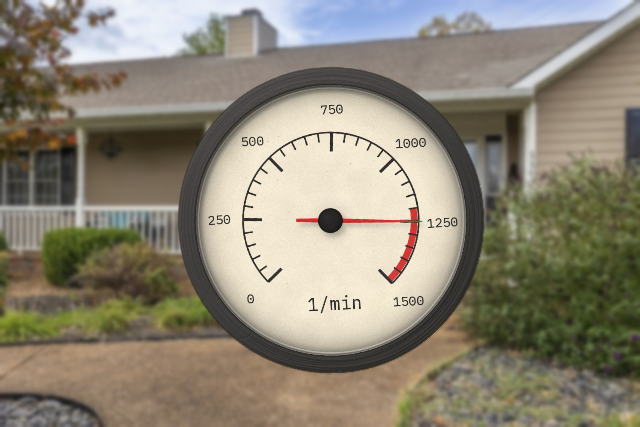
1250 rpm
